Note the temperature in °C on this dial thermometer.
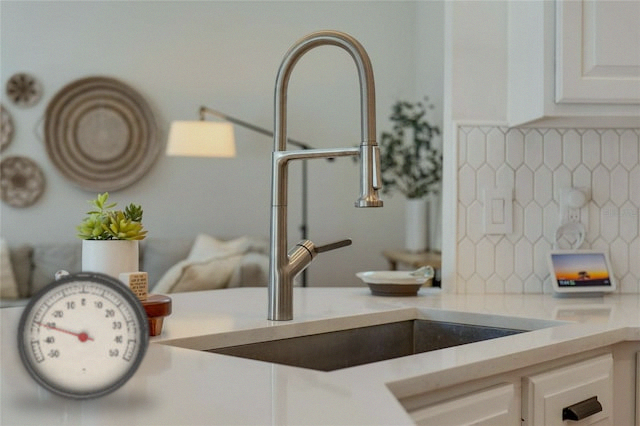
-30 °C
